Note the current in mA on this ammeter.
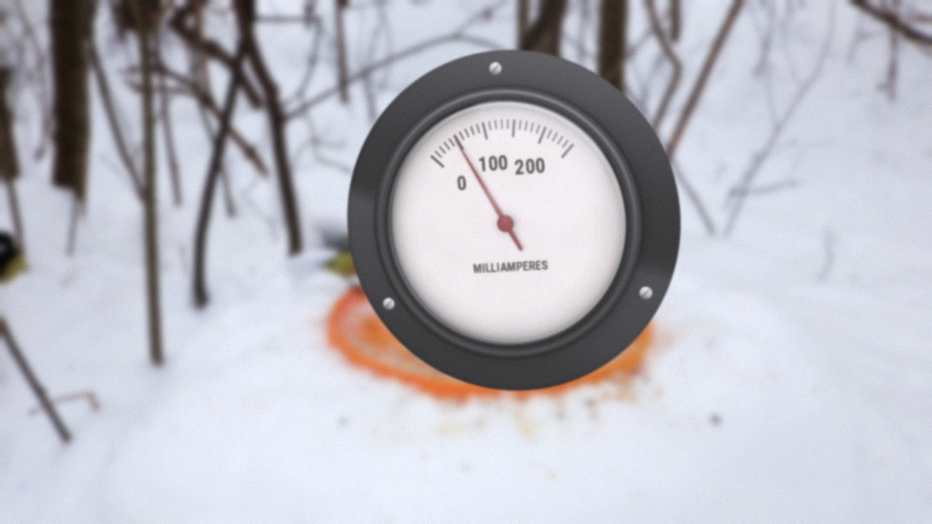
50 mA
